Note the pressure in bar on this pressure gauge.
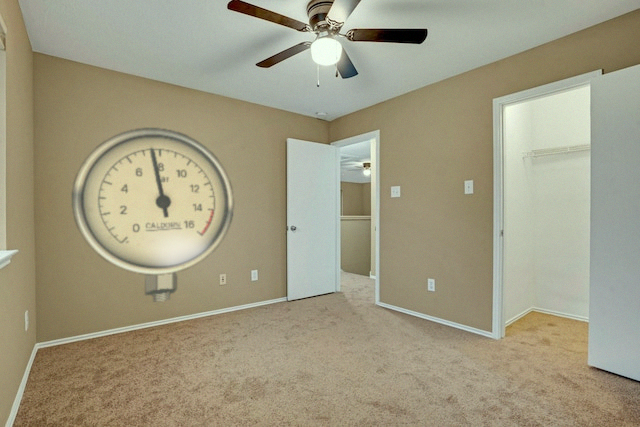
7.5 bar
